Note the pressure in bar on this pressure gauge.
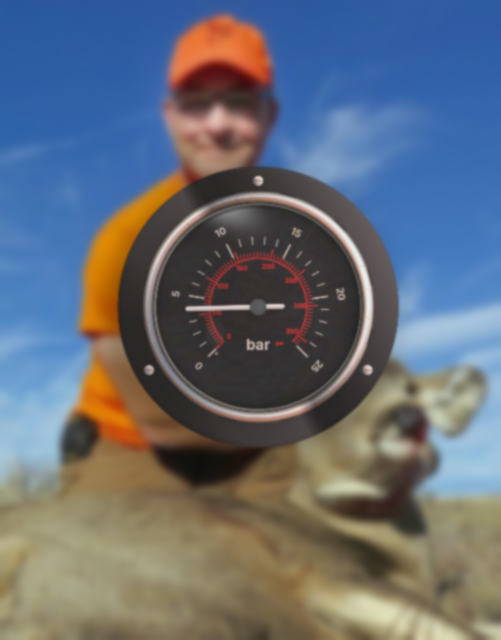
4 bar
